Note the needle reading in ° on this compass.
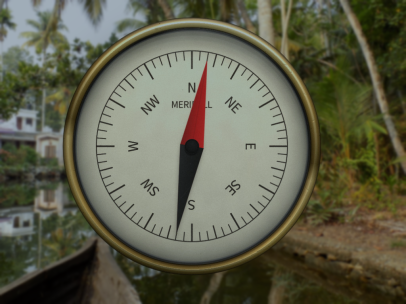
10 °
